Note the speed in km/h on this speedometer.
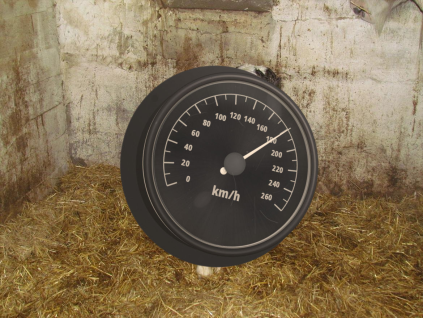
180 km/h
